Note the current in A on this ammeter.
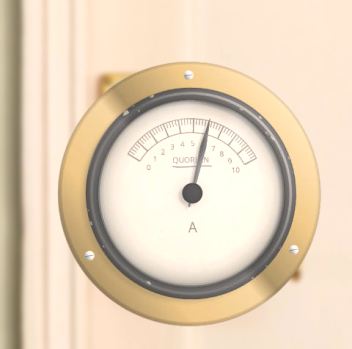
6 A
